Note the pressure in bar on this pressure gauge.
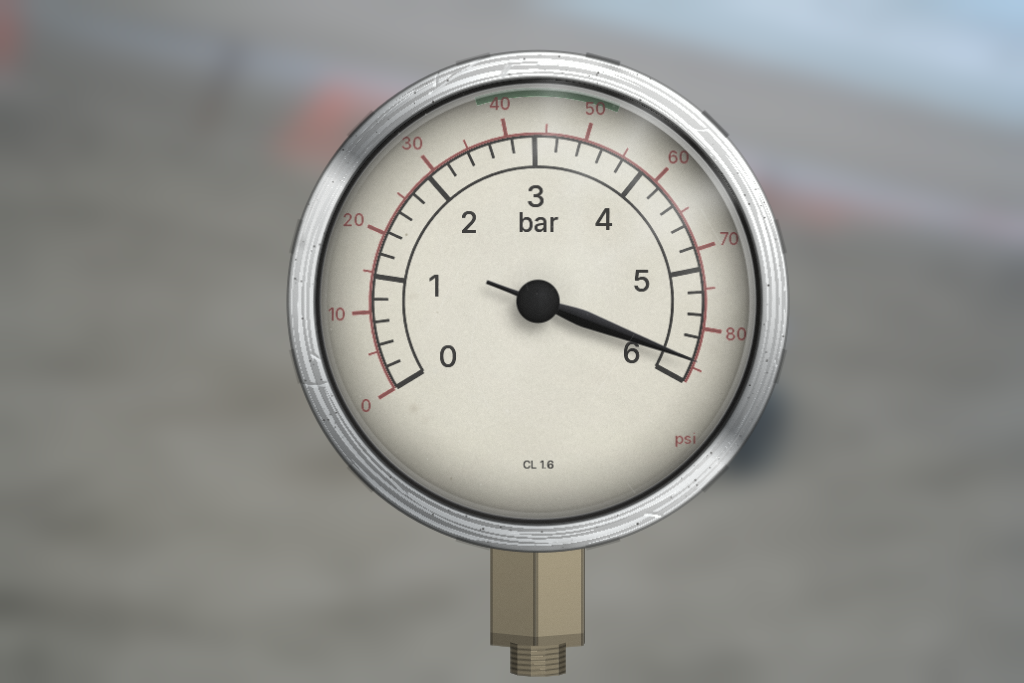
5.8 bar
